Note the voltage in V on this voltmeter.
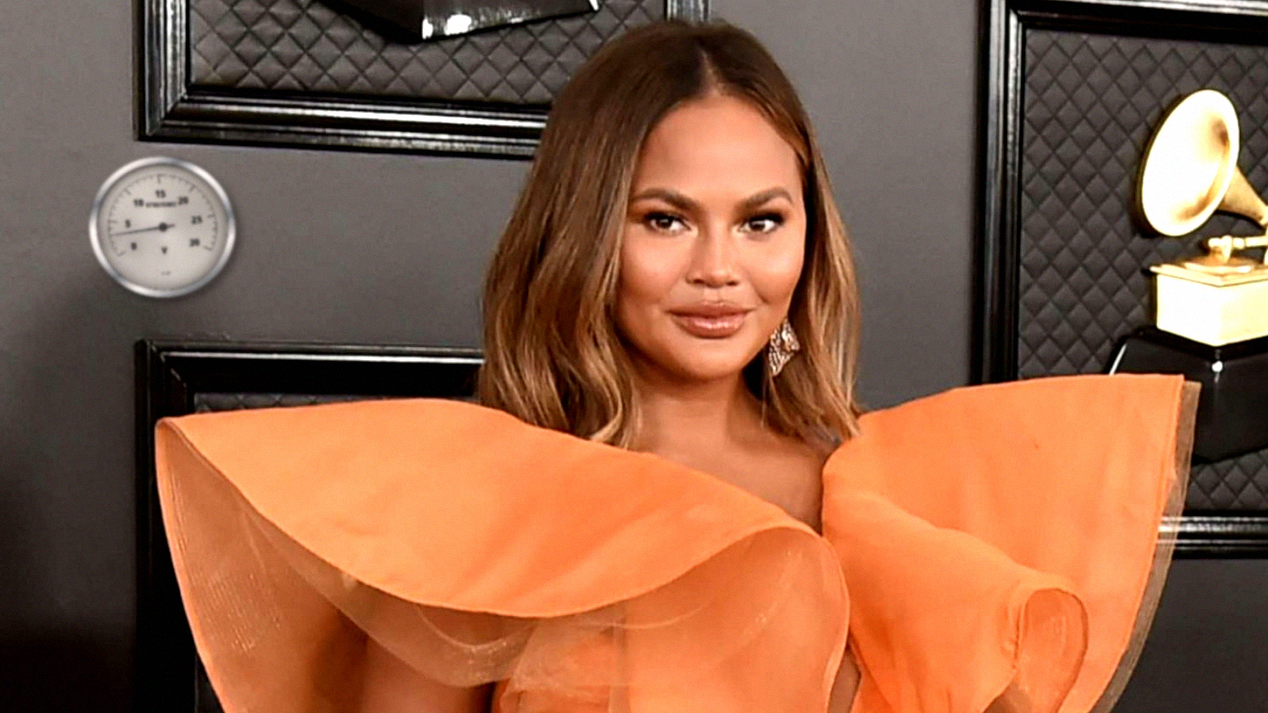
3 V
